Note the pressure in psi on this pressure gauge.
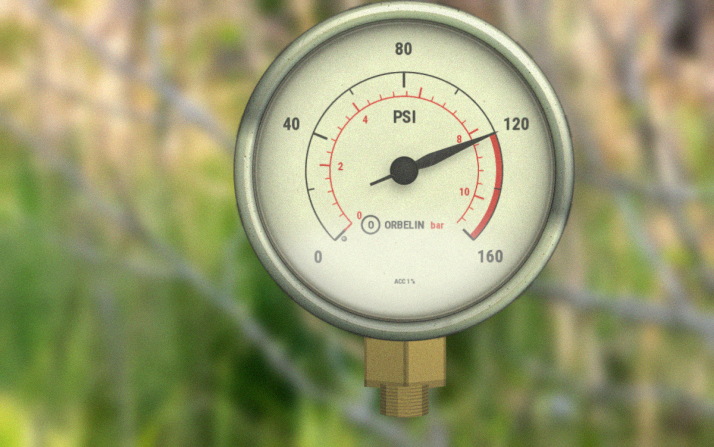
120 psi
